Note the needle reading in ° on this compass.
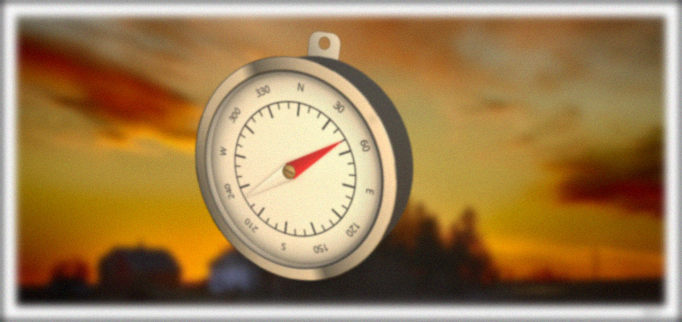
50 °
